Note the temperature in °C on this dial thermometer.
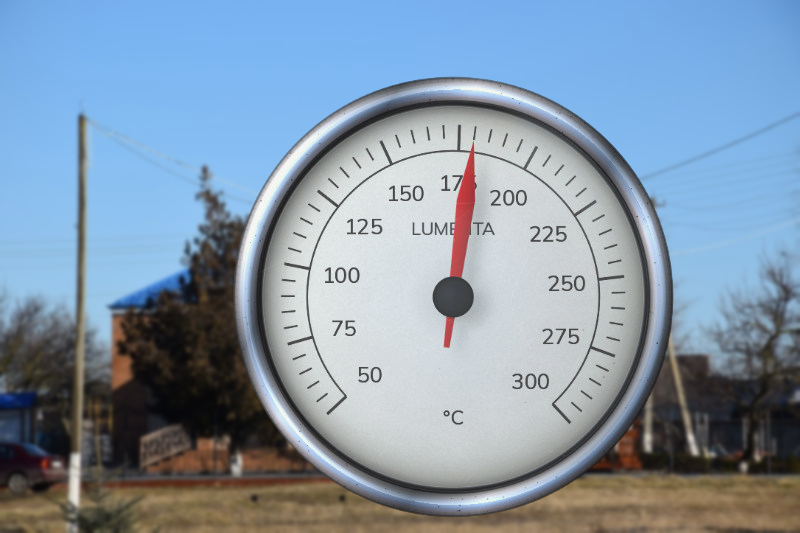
180 °C
